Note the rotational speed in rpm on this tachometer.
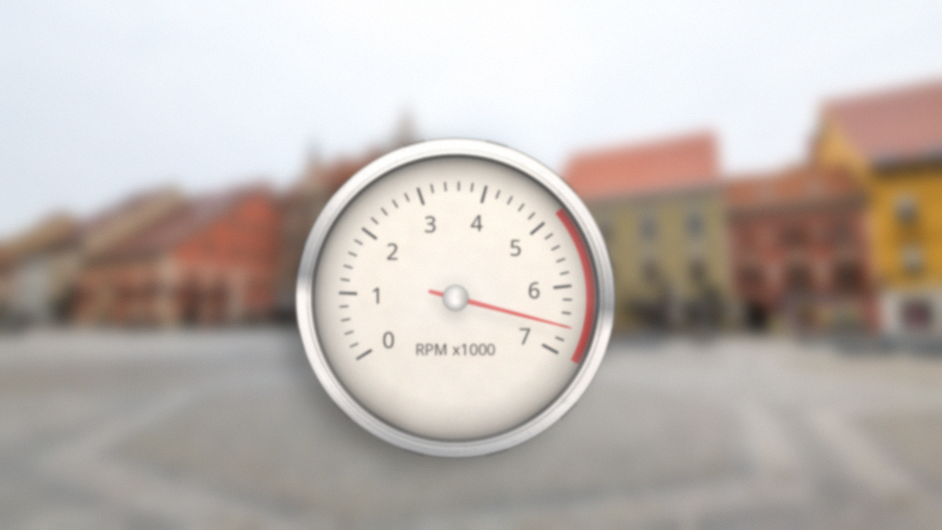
6600 rpm
